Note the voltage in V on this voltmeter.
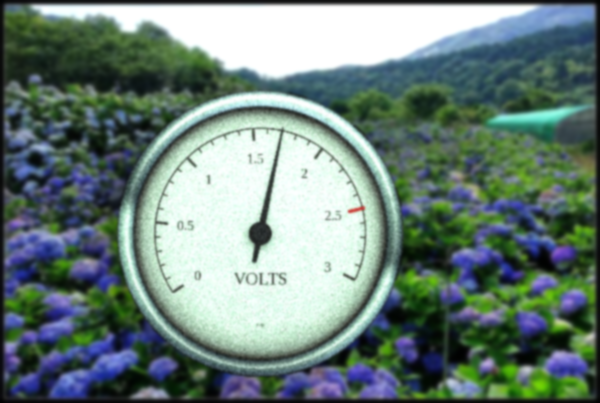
1.7 V
